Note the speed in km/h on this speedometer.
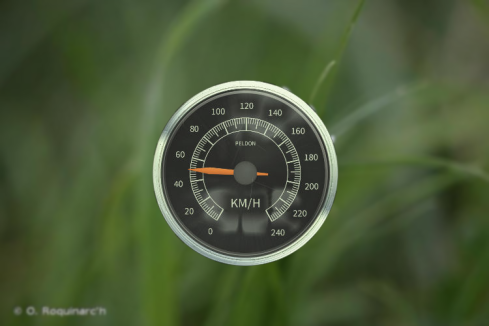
50 km/h
